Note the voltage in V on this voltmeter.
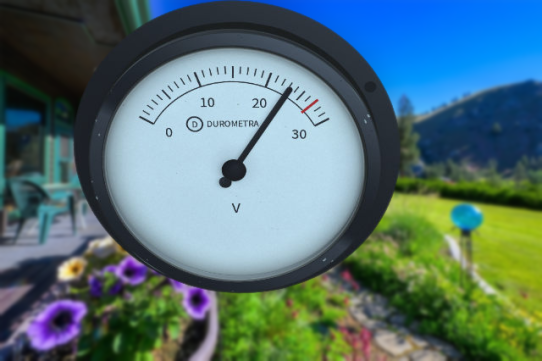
23 V
